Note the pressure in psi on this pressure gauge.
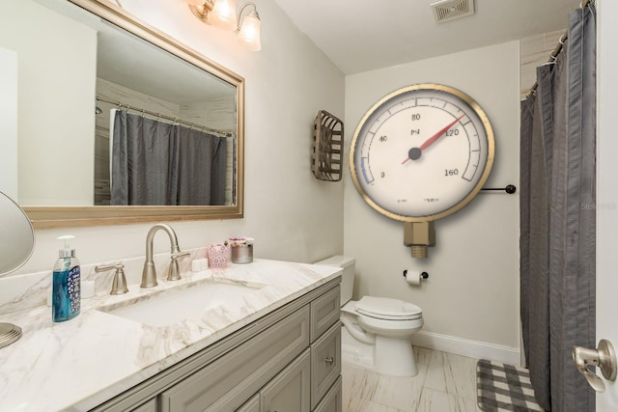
115 psi
